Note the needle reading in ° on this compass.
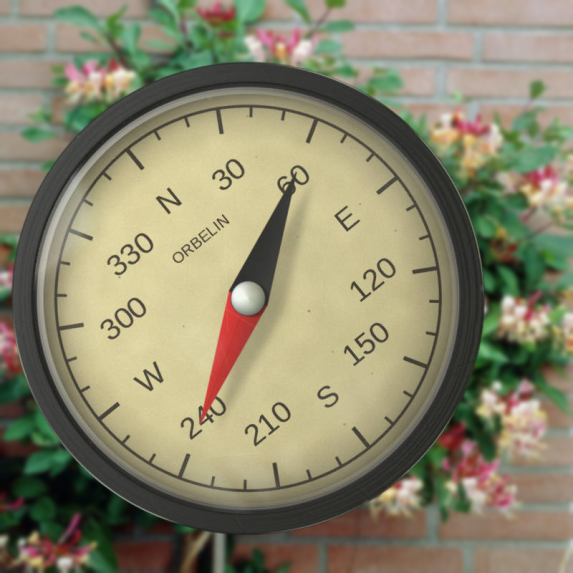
240 °
